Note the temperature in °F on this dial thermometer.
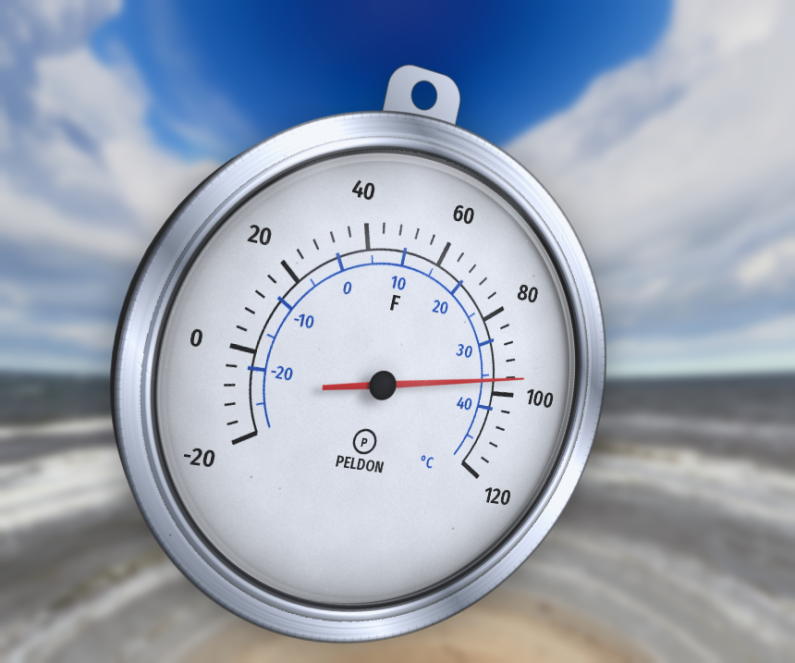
96 °F
